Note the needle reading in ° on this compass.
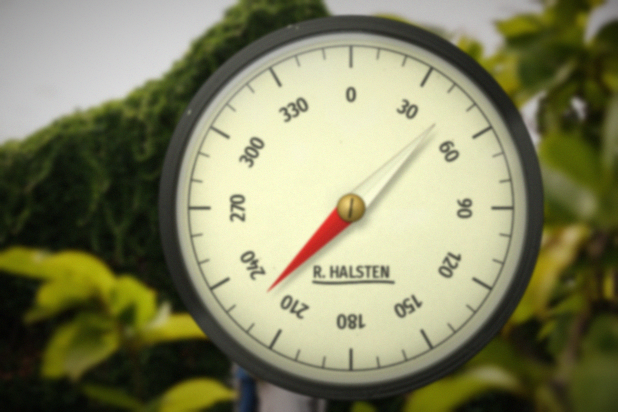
225 °
